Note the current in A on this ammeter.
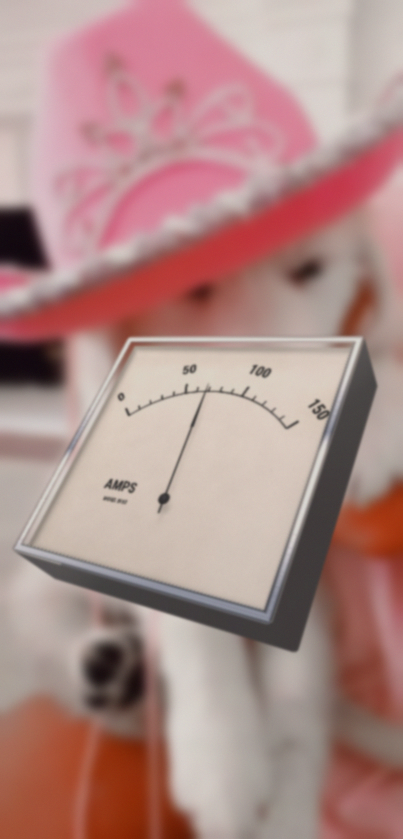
70 A
